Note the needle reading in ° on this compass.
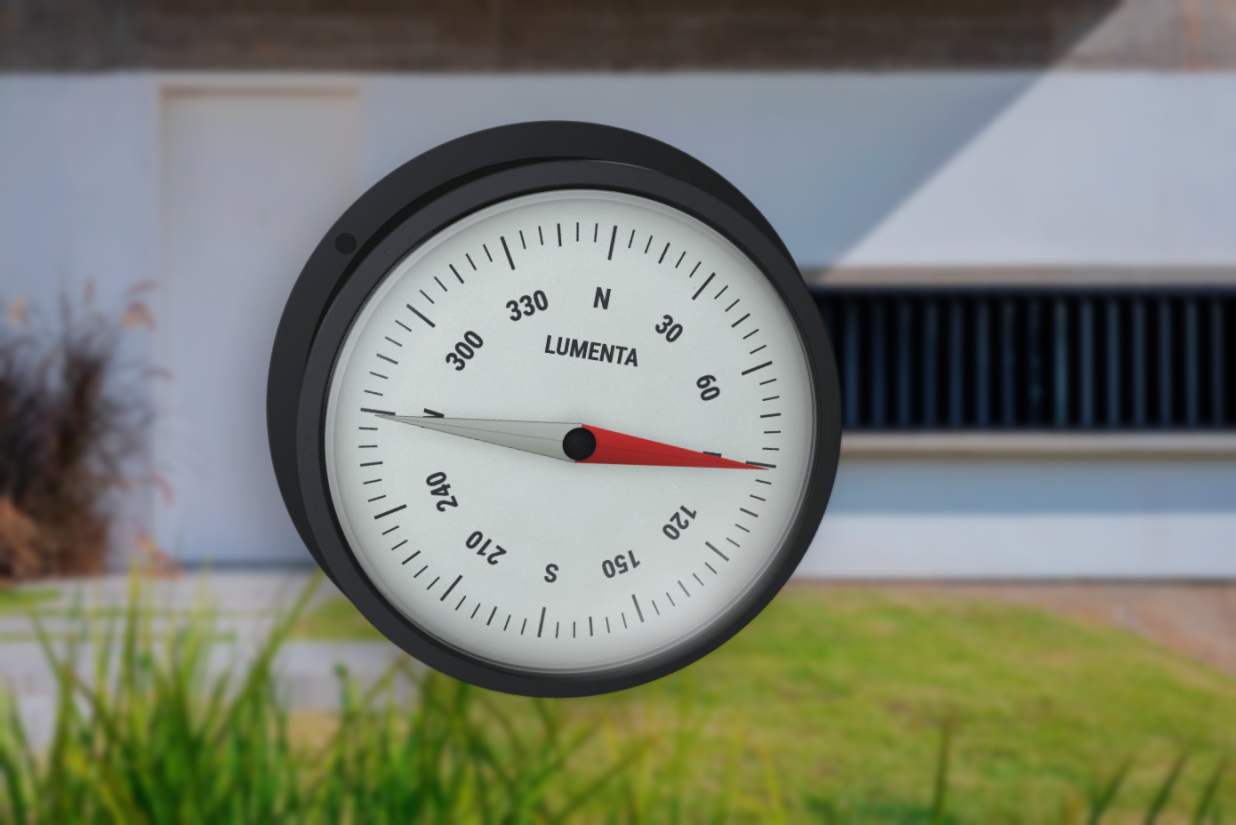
90 °
